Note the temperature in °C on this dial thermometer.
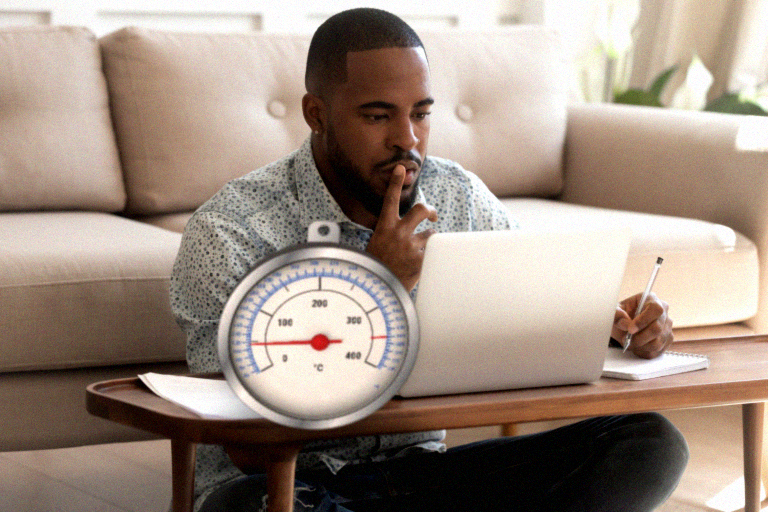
50 °C
